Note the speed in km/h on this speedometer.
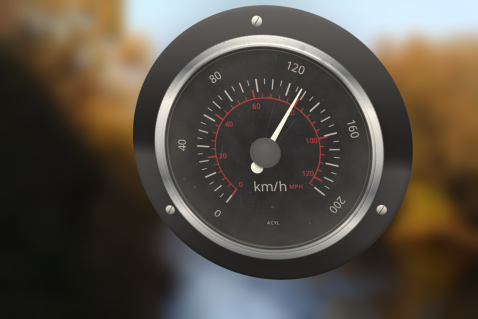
127.5 km/h
